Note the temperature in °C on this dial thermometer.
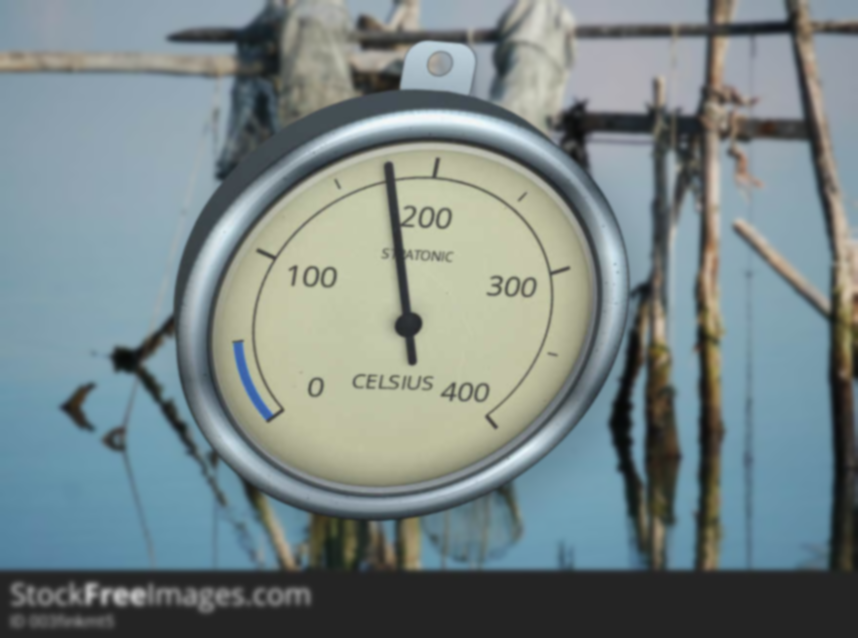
175 °C
